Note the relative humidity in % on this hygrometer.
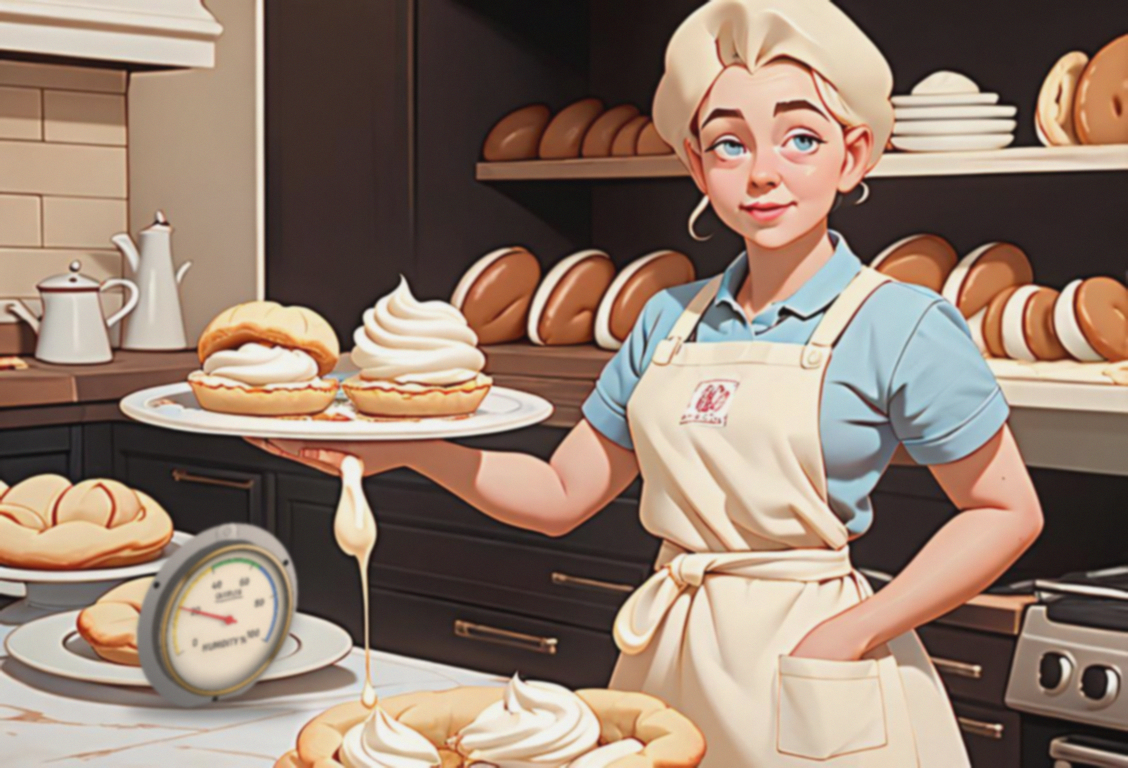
20 %
